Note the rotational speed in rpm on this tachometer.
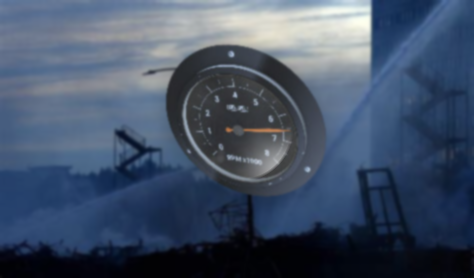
6500 rpm
